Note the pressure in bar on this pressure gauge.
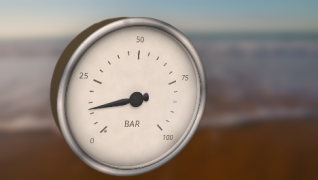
12.5 bar
